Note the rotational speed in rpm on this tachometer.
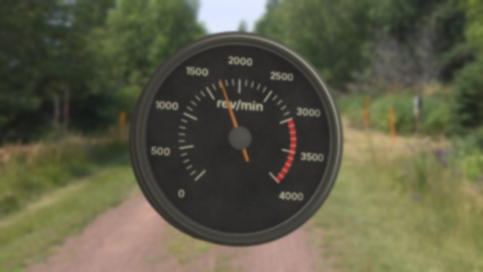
1700 rpm
